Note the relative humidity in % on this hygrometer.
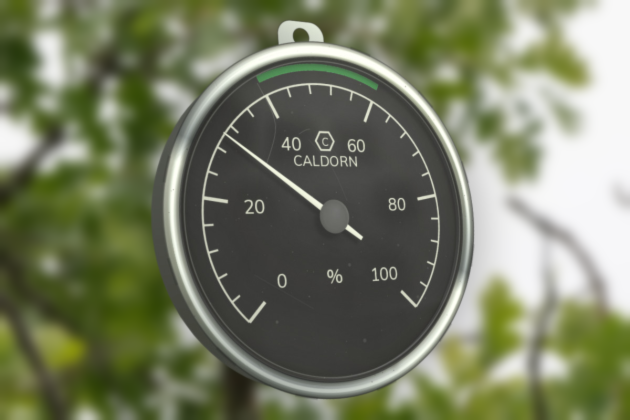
30 %
